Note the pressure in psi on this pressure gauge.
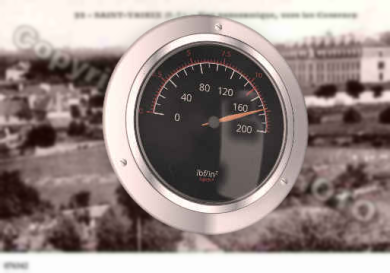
175 psi
